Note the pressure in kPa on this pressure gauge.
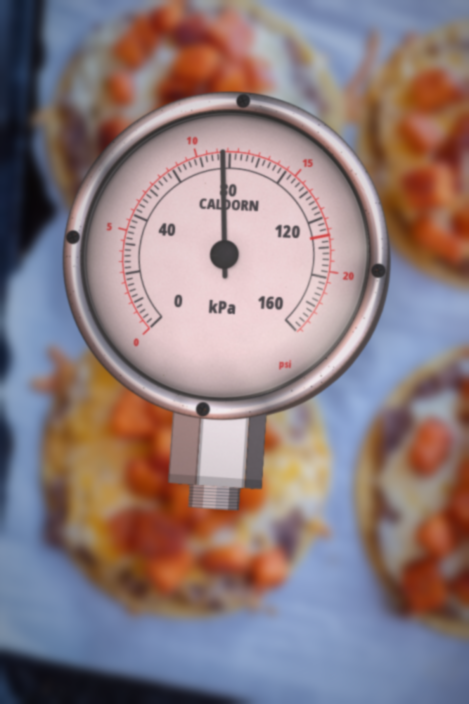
78 kPa
